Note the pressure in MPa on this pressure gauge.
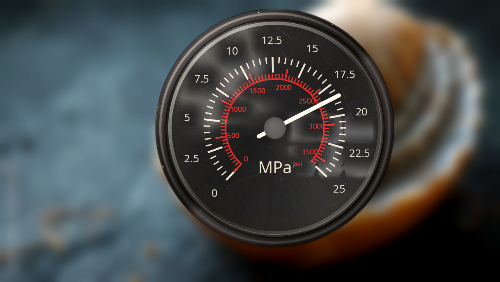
18.5 MPa
